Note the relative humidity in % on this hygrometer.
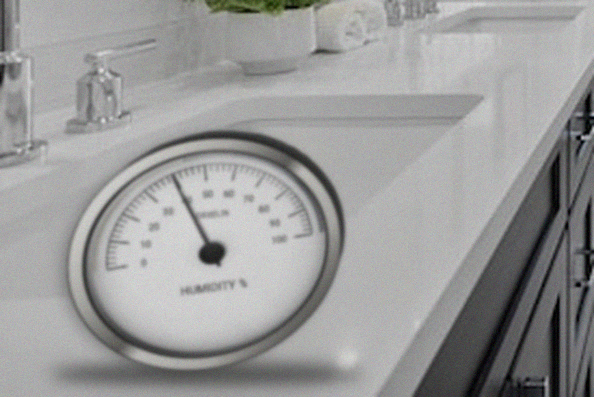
40 %
